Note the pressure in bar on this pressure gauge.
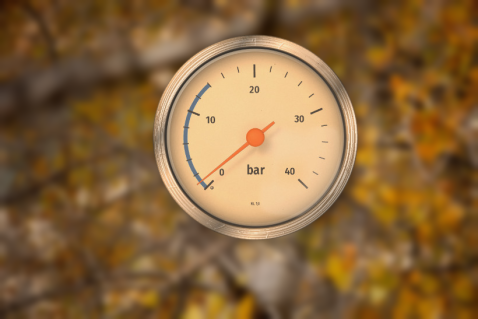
1 bar
